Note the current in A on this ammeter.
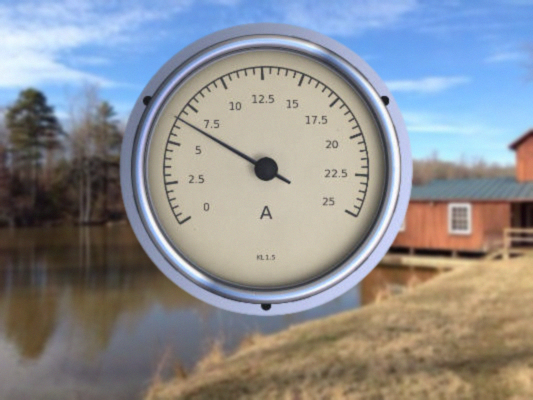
6.5 A
